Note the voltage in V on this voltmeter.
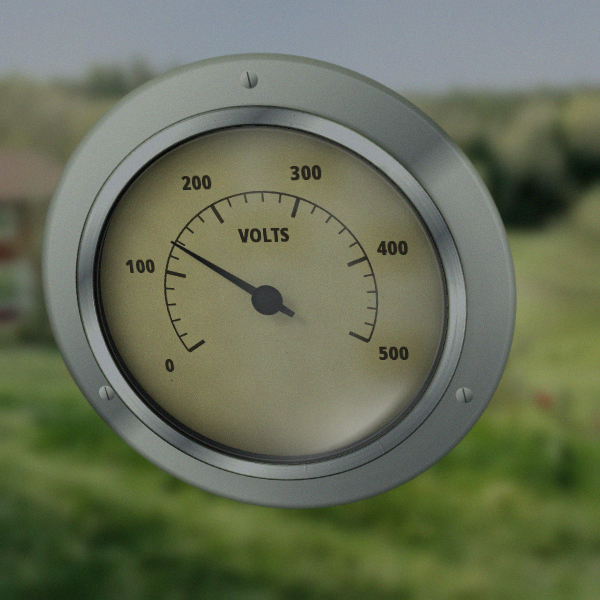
140 V
